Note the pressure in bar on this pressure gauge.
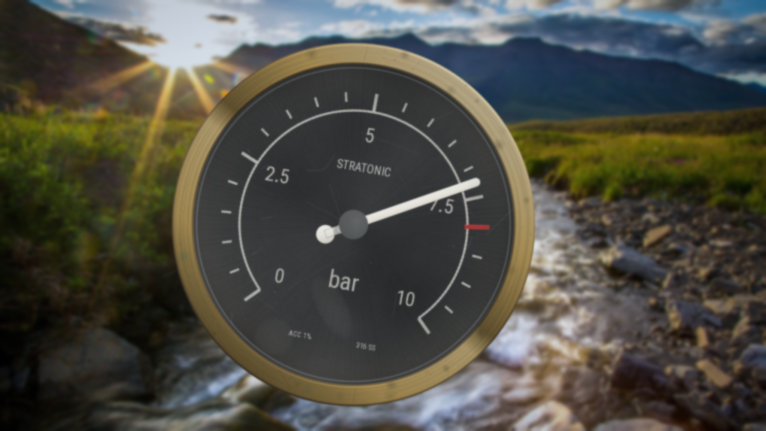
7.25 bar
